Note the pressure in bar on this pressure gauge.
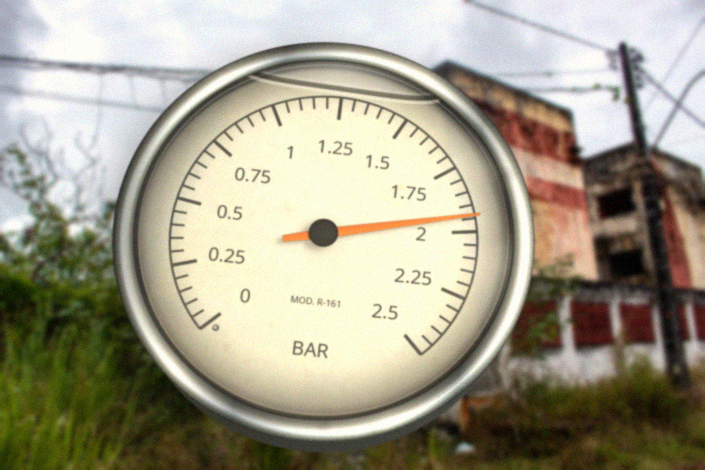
1.95 bar
